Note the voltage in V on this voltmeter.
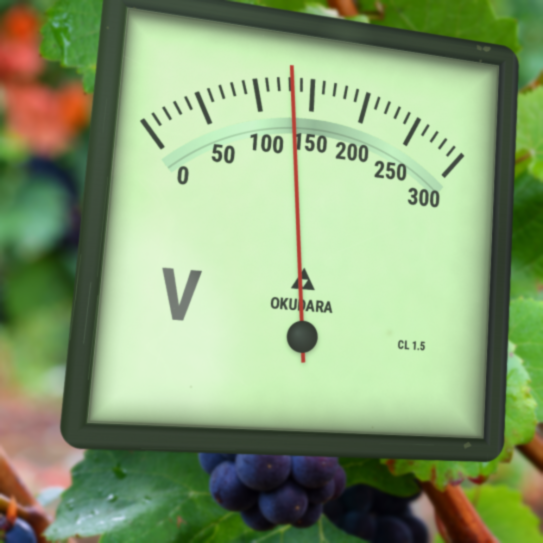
130 V
